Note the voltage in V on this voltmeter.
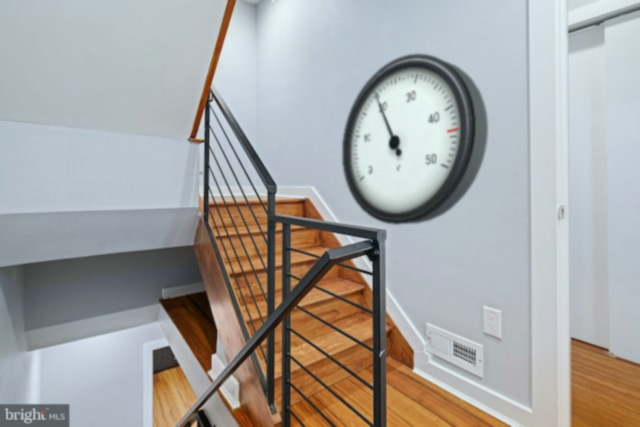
20 V
